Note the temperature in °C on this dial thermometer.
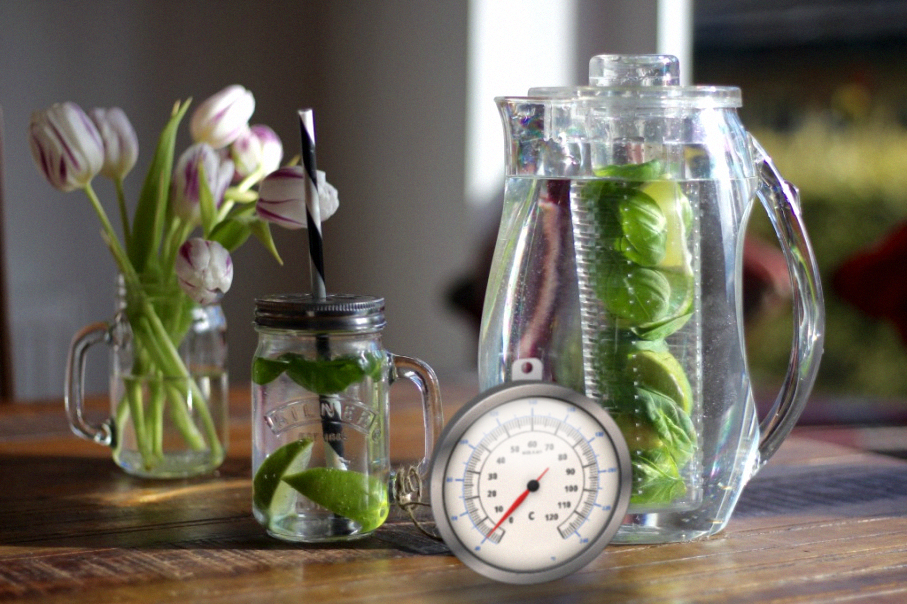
5 °C
